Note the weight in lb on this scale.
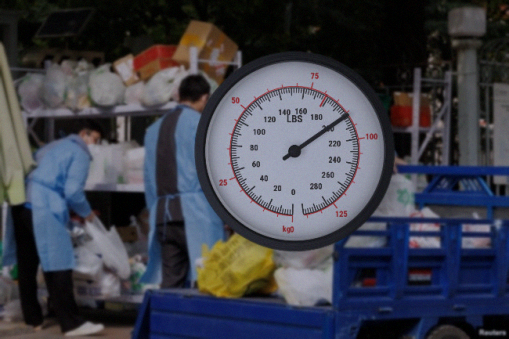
200 lb
